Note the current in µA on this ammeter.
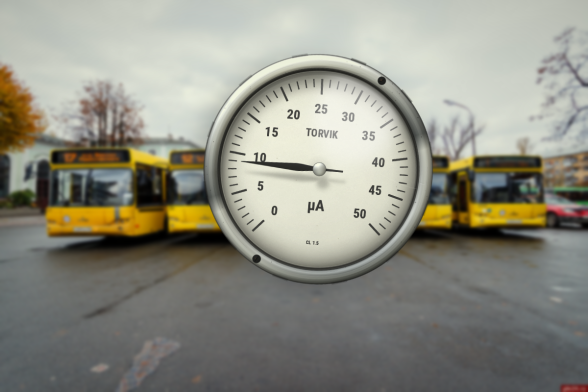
9 µA
